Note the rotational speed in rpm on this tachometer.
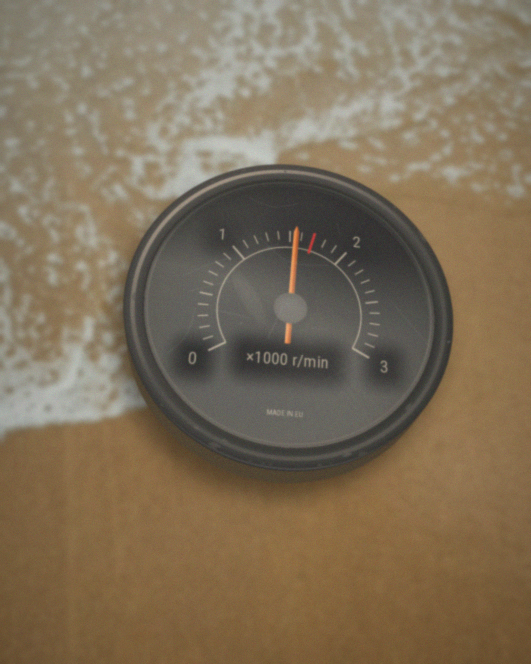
1550 rpm
